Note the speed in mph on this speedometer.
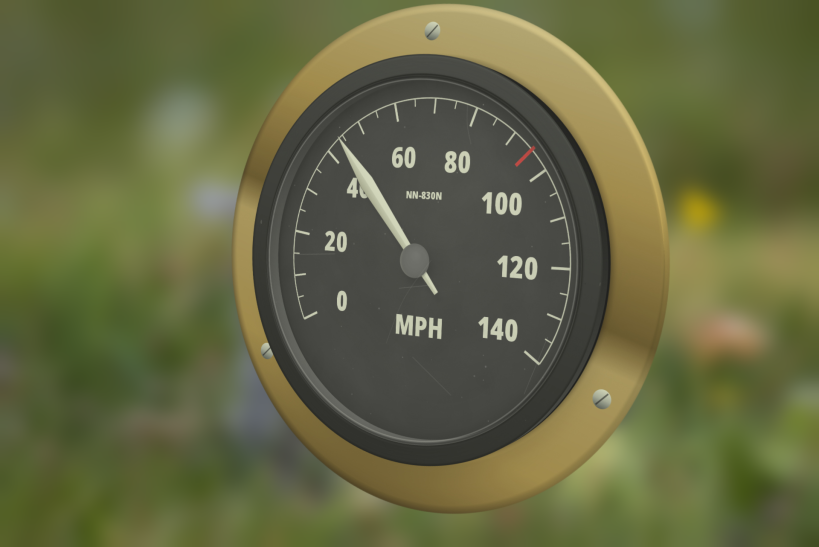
45 mph
